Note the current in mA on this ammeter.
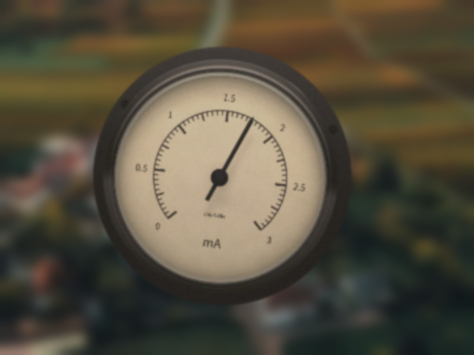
1.75 mA
